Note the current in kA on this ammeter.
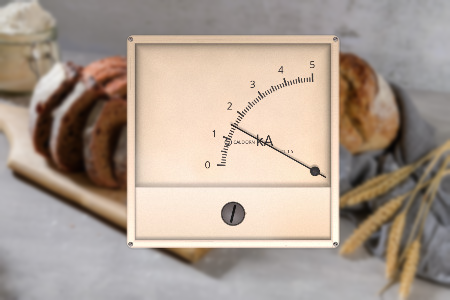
1.5 kA
